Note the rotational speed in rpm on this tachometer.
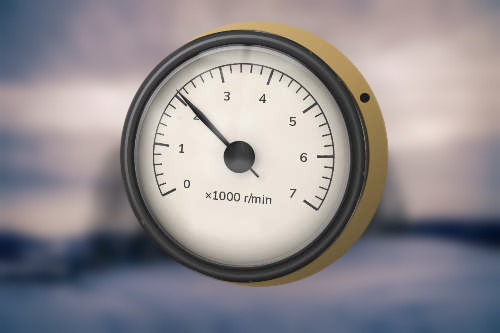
2100 rpm
